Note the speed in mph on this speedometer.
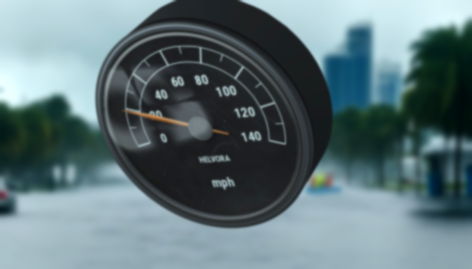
20 mph
